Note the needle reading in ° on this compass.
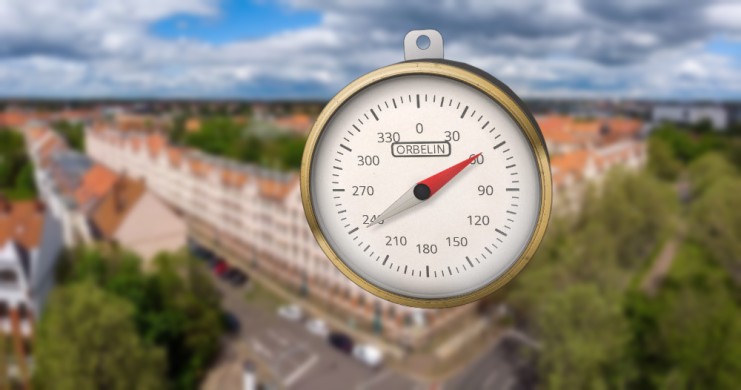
57.5 °
